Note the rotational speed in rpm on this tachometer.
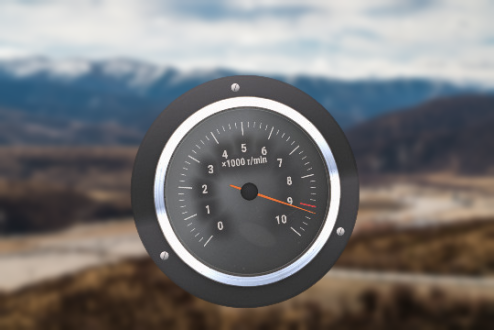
9200 rpm
